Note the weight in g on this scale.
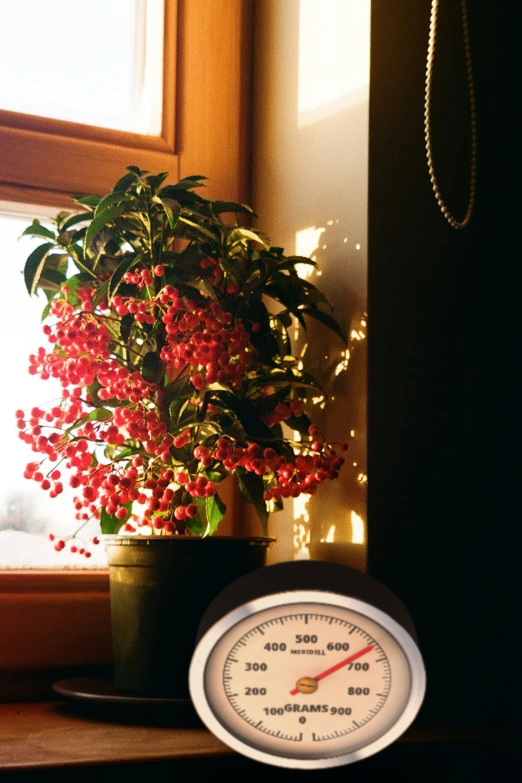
650 g
